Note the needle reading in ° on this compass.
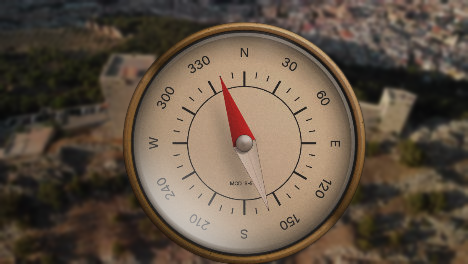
340 °
